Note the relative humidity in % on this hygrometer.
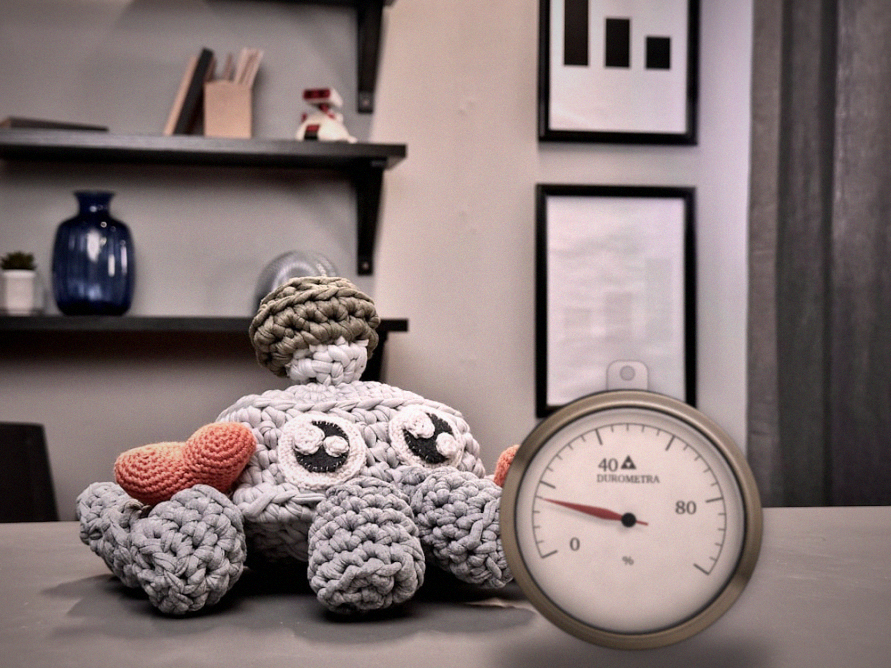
16 %
